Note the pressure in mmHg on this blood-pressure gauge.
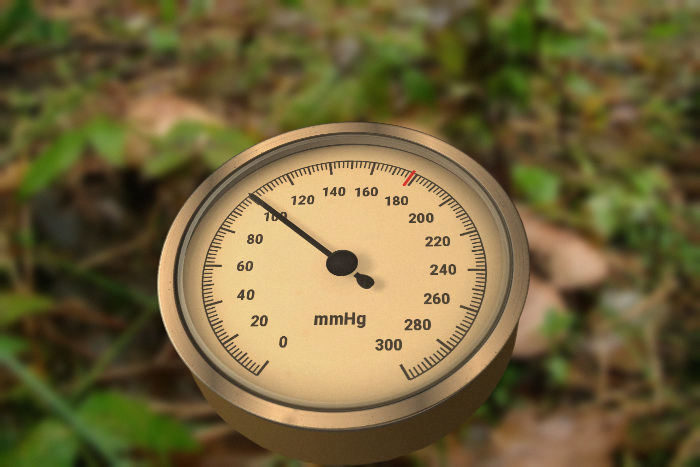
100 mmHg
